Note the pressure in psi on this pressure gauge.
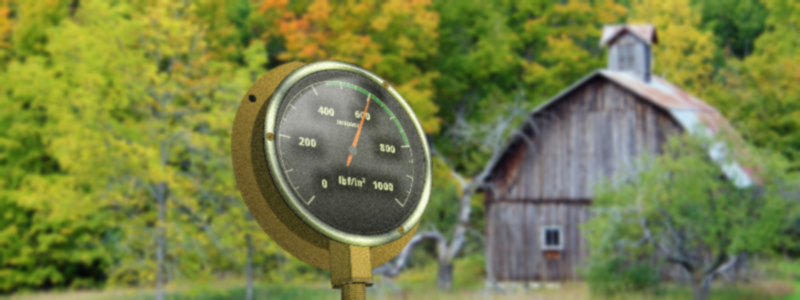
600 psi
